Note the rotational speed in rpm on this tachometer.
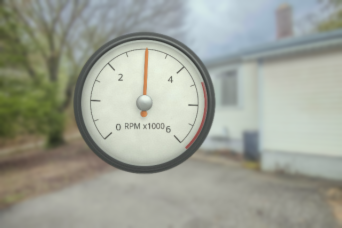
3000 rpm
